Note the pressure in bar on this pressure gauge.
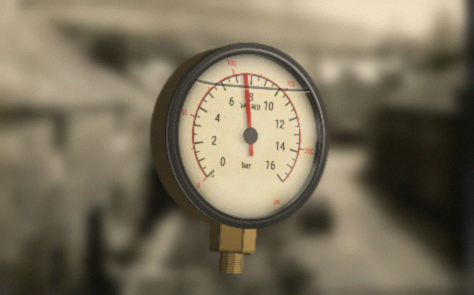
7.5 bar
